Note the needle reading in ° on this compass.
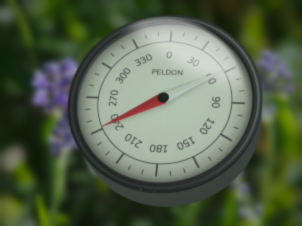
240 °
